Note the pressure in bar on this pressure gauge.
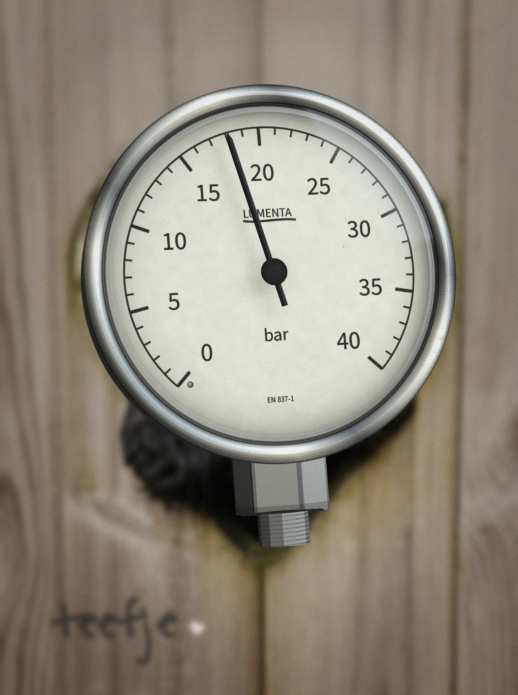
18 bar
